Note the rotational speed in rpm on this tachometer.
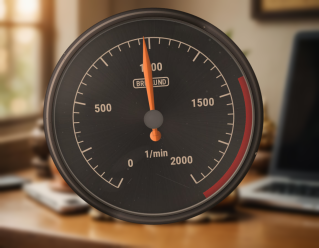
975 rpm
